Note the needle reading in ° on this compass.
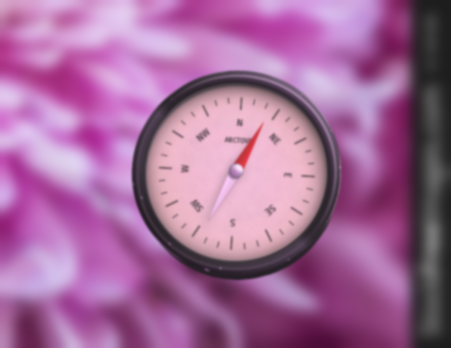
25 °
